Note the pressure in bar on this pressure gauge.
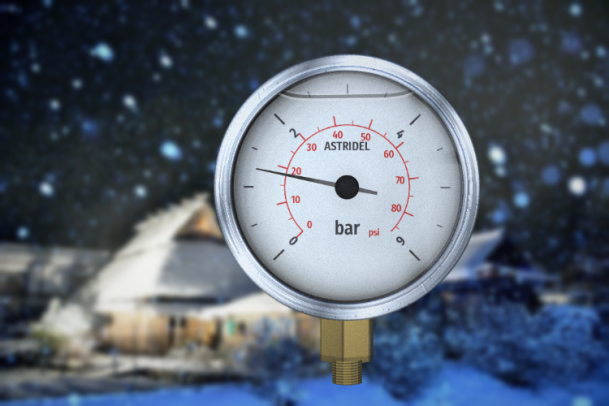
1.25 bar
